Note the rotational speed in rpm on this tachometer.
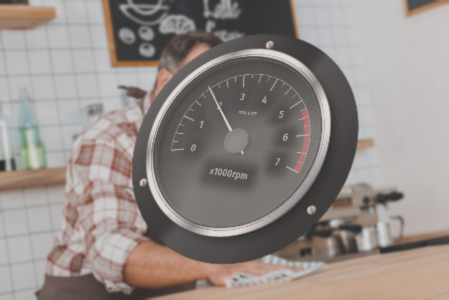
2000 rpm
